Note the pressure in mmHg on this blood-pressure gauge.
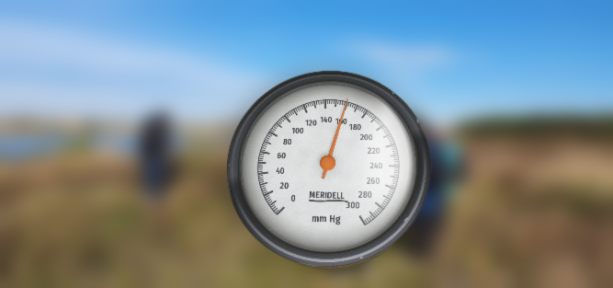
160 mmHg
